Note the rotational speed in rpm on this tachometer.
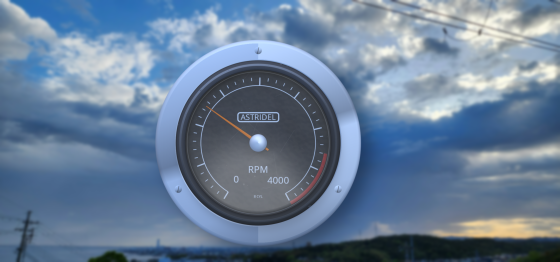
1250 rpm
